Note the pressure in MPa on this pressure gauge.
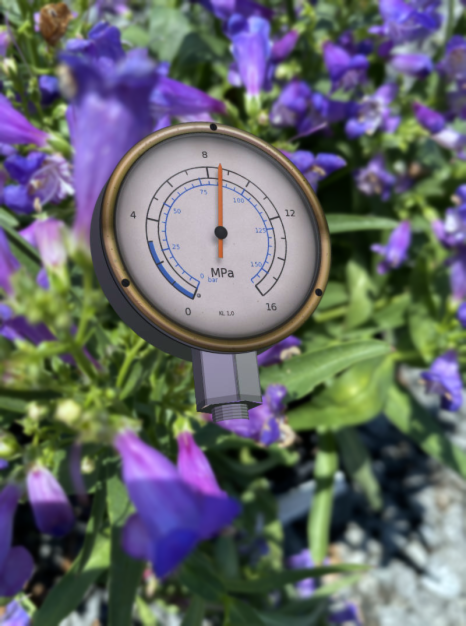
8.5 MPa
